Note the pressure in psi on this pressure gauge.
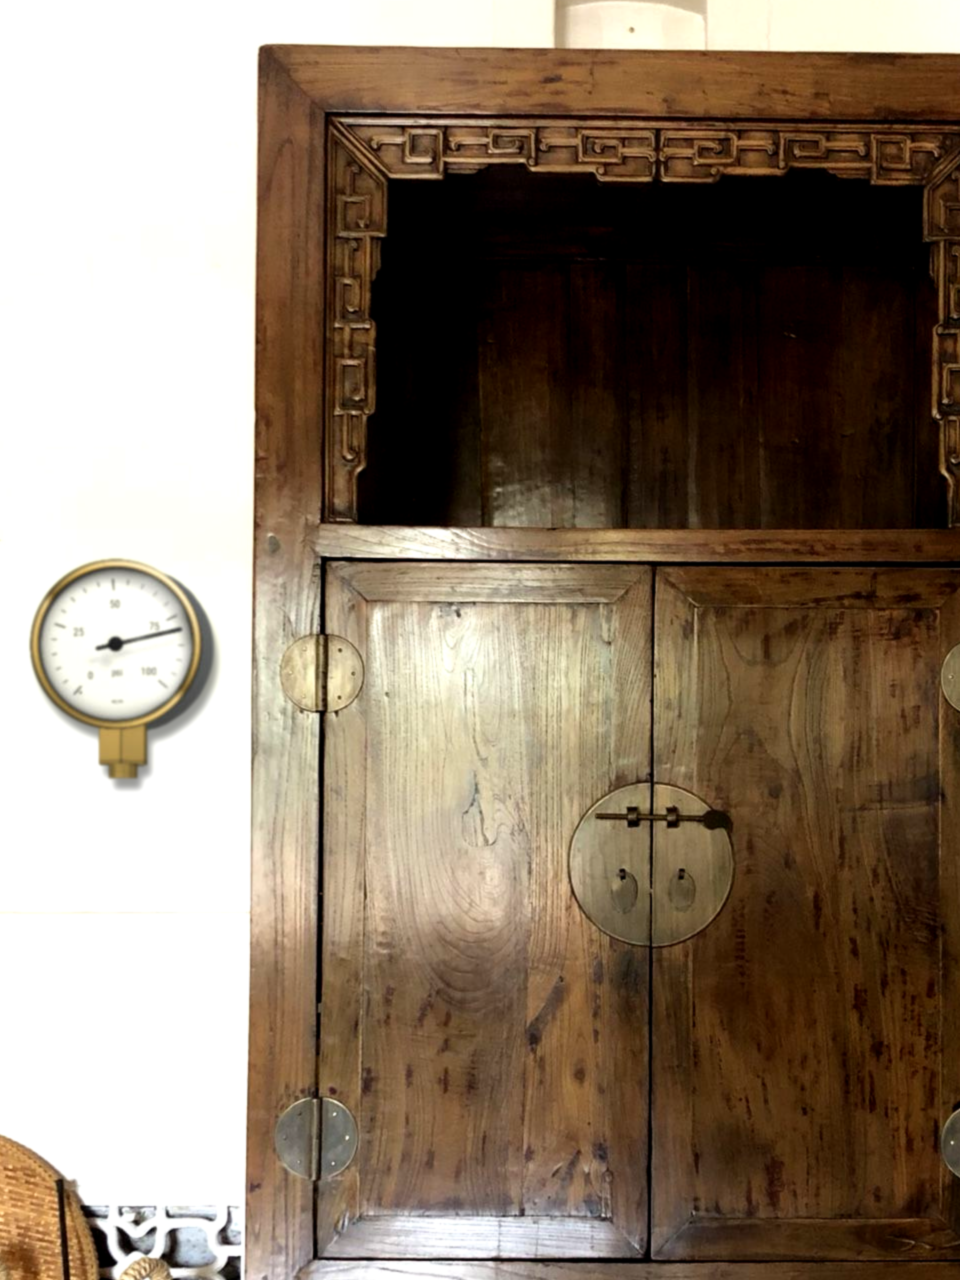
80 psi
